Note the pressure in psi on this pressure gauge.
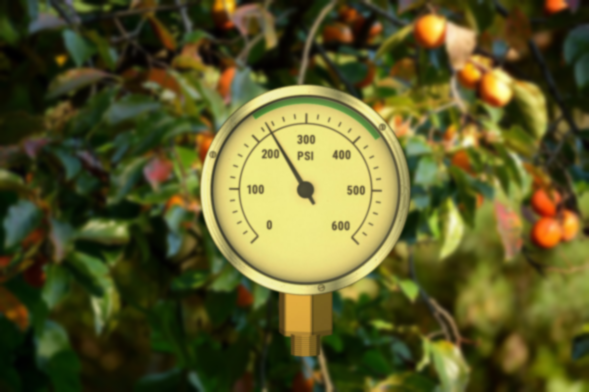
230 psi
